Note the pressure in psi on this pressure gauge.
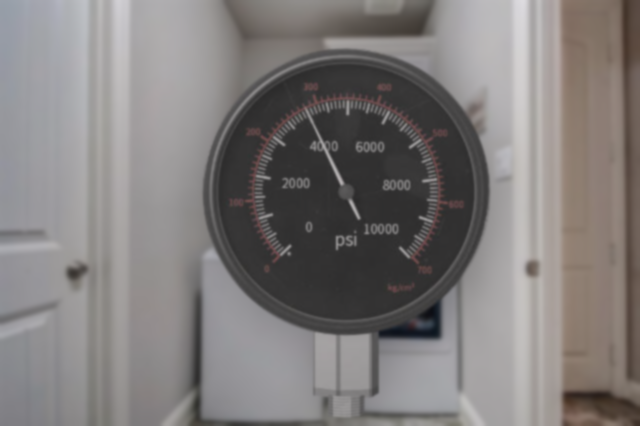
4000 psi
